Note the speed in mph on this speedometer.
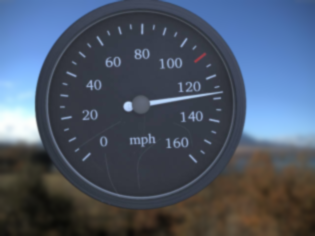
127.5 mph
